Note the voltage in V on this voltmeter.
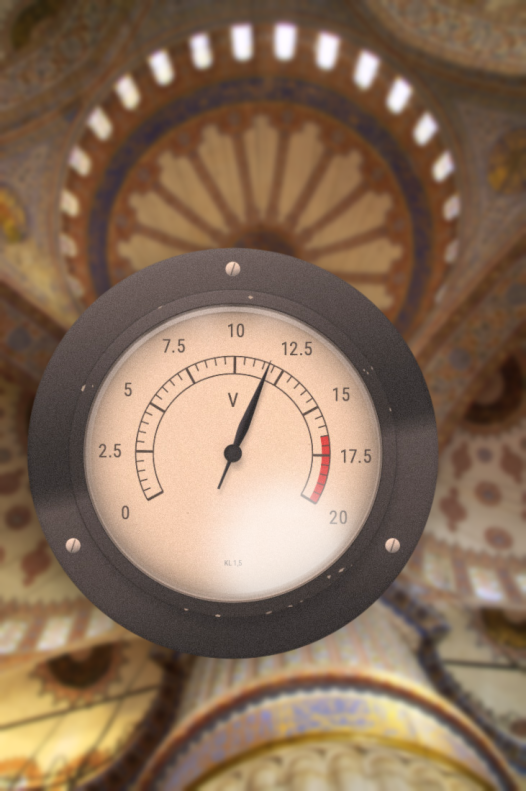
11.75 V
